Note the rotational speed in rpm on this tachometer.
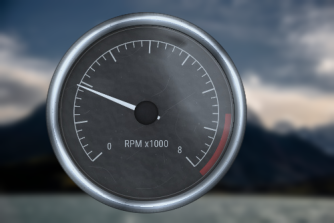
1900 rpm
